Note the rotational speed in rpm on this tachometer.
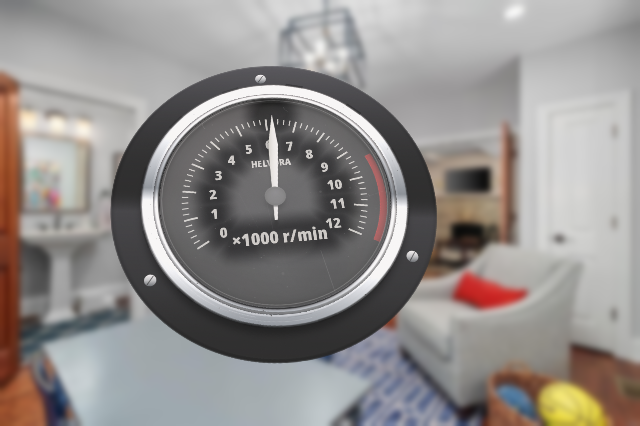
6200 rpm
